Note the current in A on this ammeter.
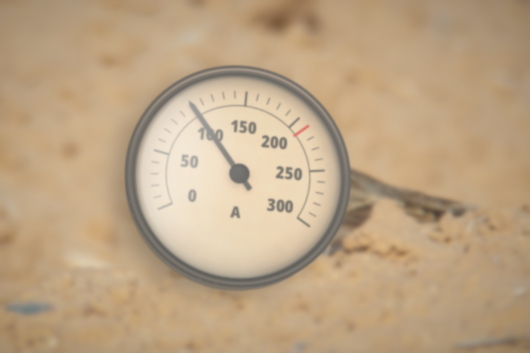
100 A
